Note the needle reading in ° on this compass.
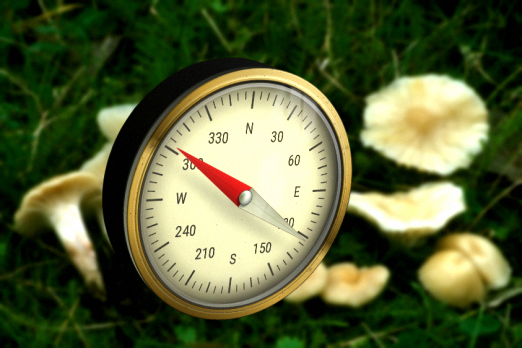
302.5 °
